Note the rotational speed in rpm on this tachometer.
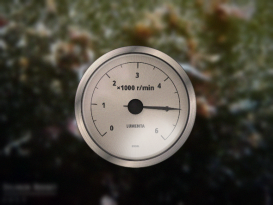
5000 rpm
